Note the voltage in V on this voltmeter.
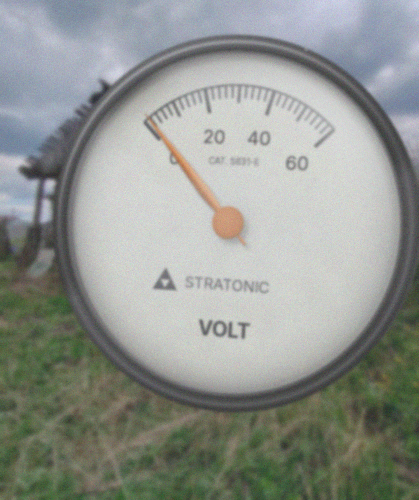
2 V
